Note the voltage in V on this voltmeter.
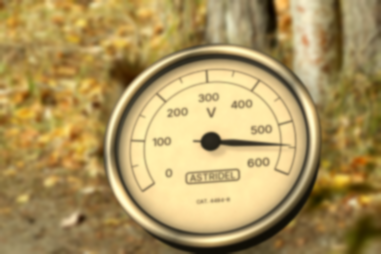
550 V
